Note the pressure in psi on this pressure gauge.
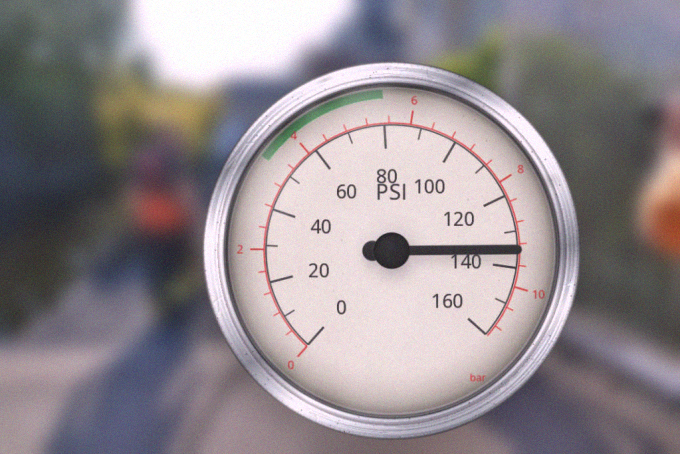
135 psi
